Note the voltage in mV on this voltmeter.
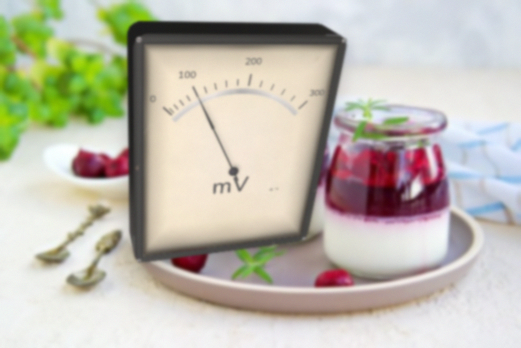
100 mV
